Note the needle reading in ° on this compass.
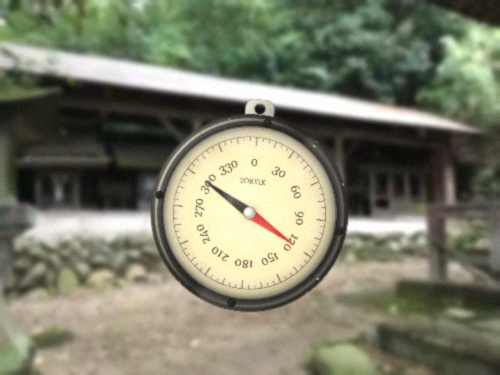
120 °
